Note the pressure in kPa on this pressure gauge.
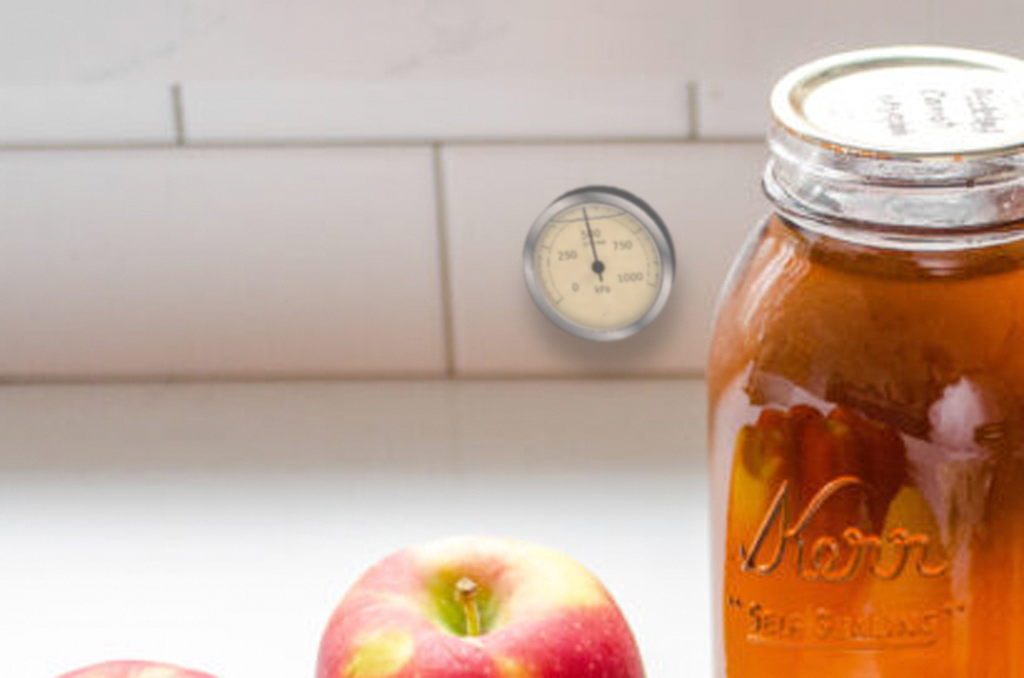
500 kPa
